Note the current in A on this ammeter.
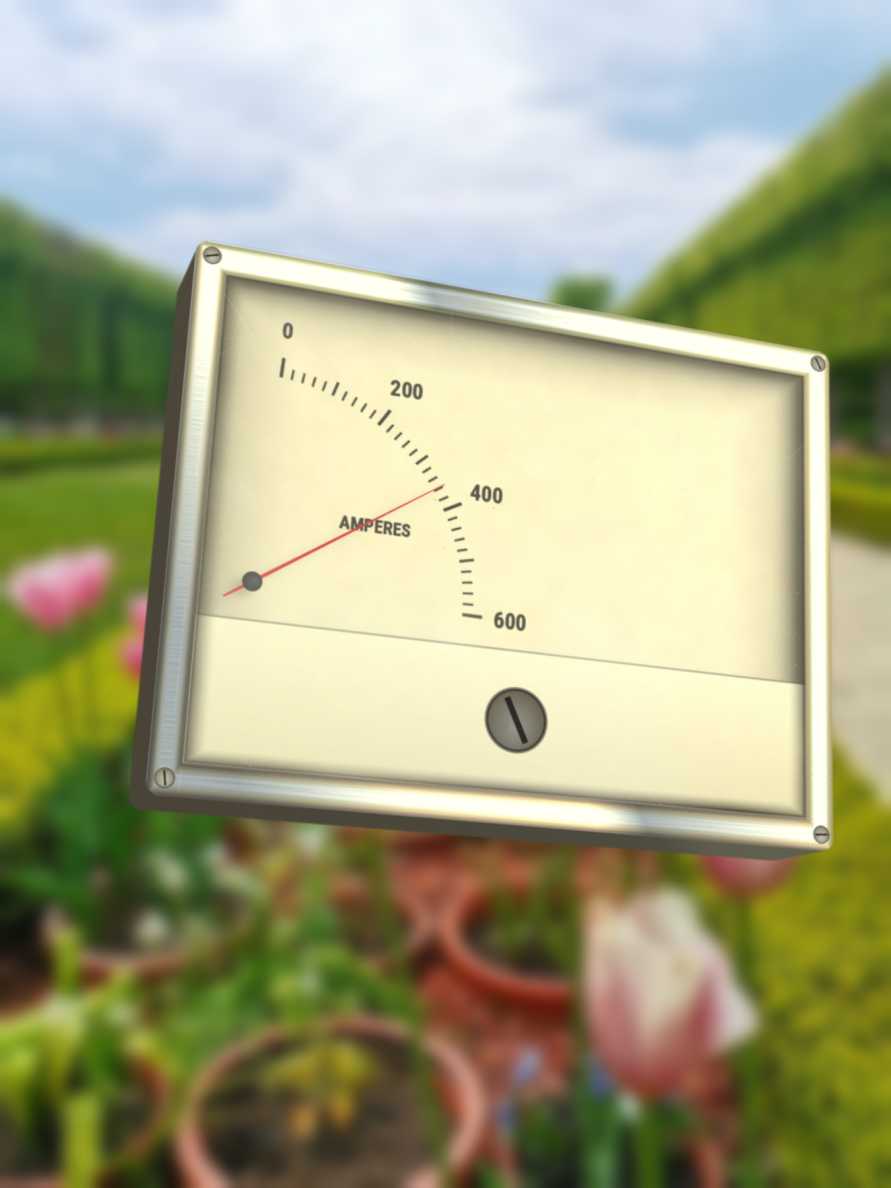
360 A
